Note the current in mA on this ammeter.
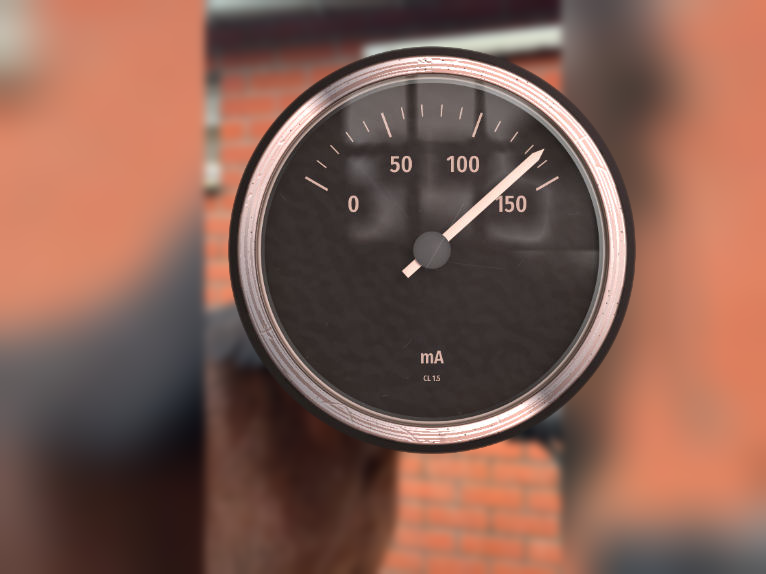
135 mA
